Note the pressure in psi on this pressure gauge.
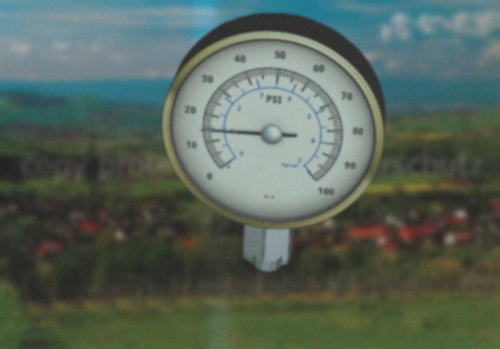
15 psi
